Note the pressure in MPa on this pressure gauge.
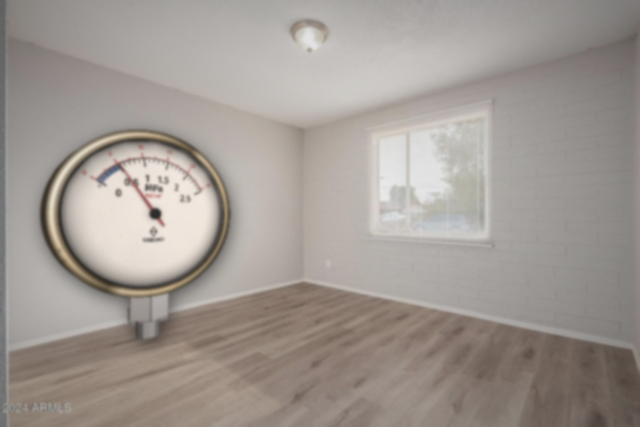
0.5 MPa
